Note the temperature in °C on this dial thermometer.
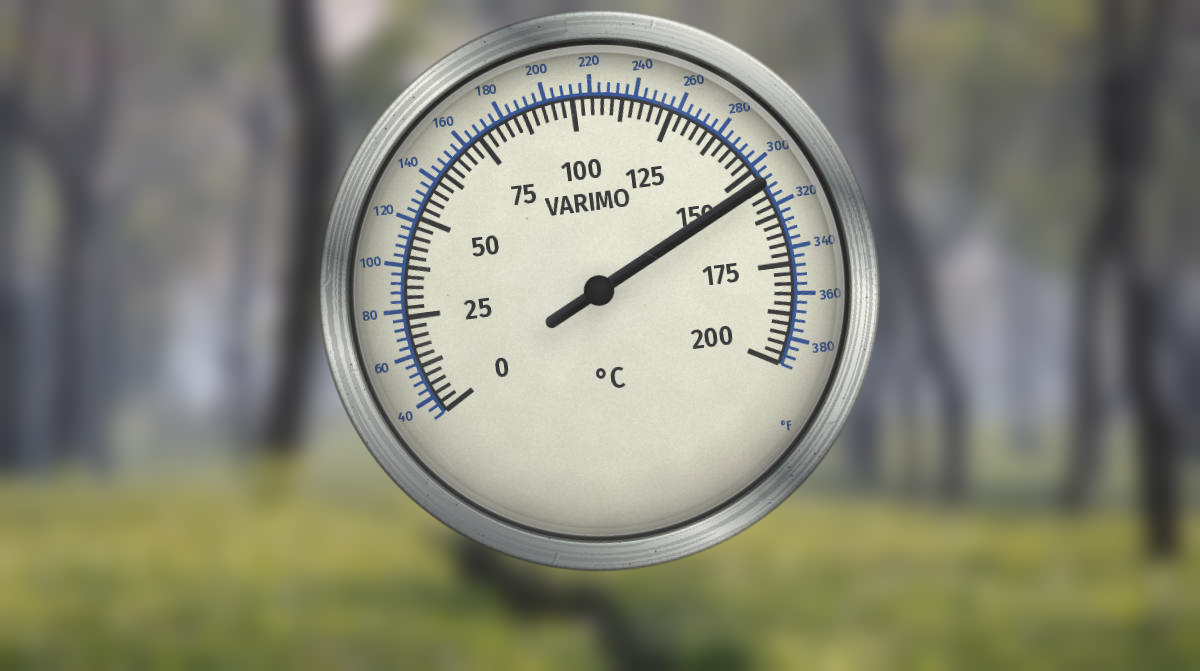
153.75 °C
